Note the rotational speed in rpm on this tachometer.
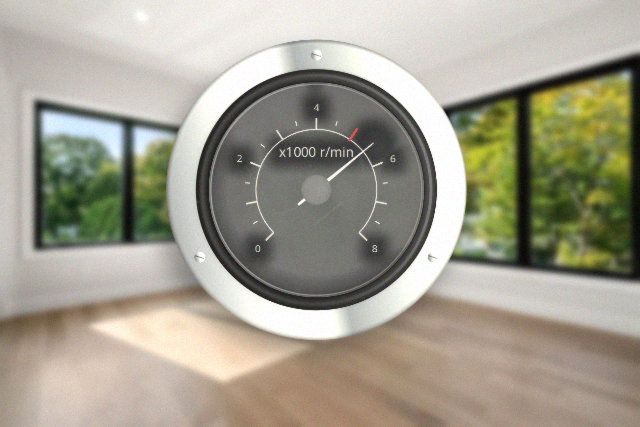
5500 rpm
